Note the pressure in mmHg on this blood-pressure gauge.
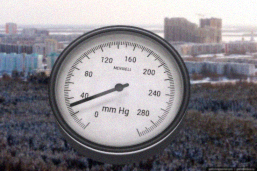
30 mmHg
